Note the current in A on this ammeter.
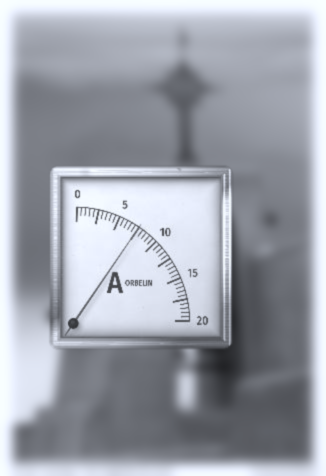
7.5 A
